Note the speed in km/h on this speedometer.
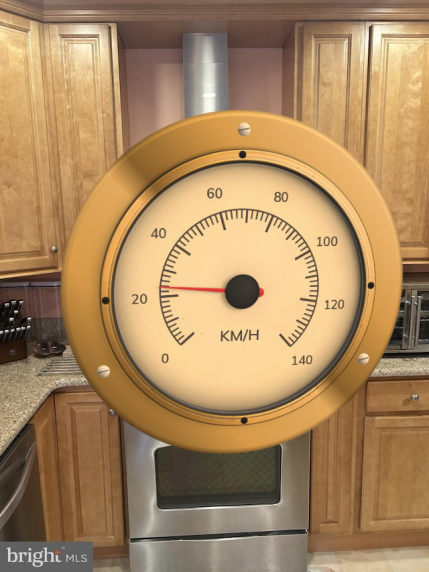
24 km/h
